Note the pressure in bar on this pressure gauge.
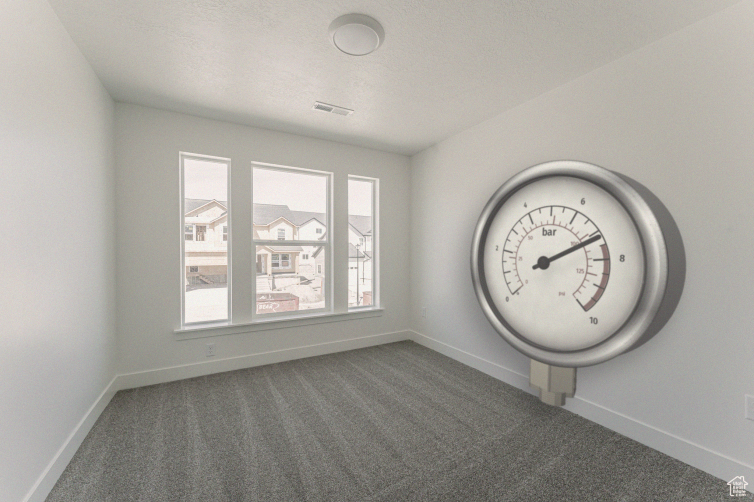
7.25 bar
